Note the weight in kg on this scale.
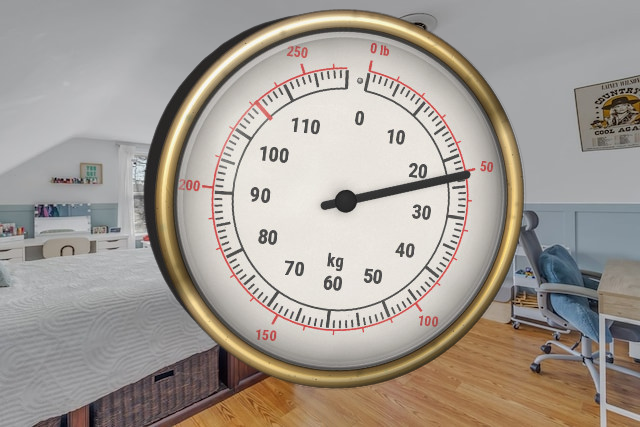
23 kg
